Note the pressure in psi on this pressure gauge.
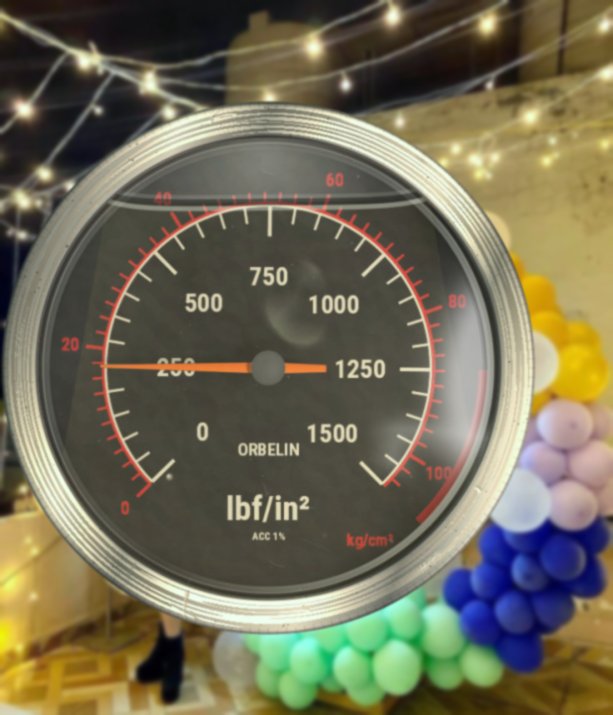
250 psi
